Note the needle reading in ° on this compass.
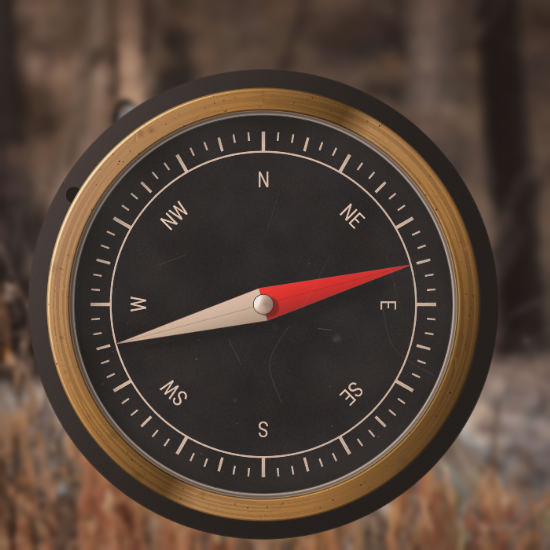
75 °
